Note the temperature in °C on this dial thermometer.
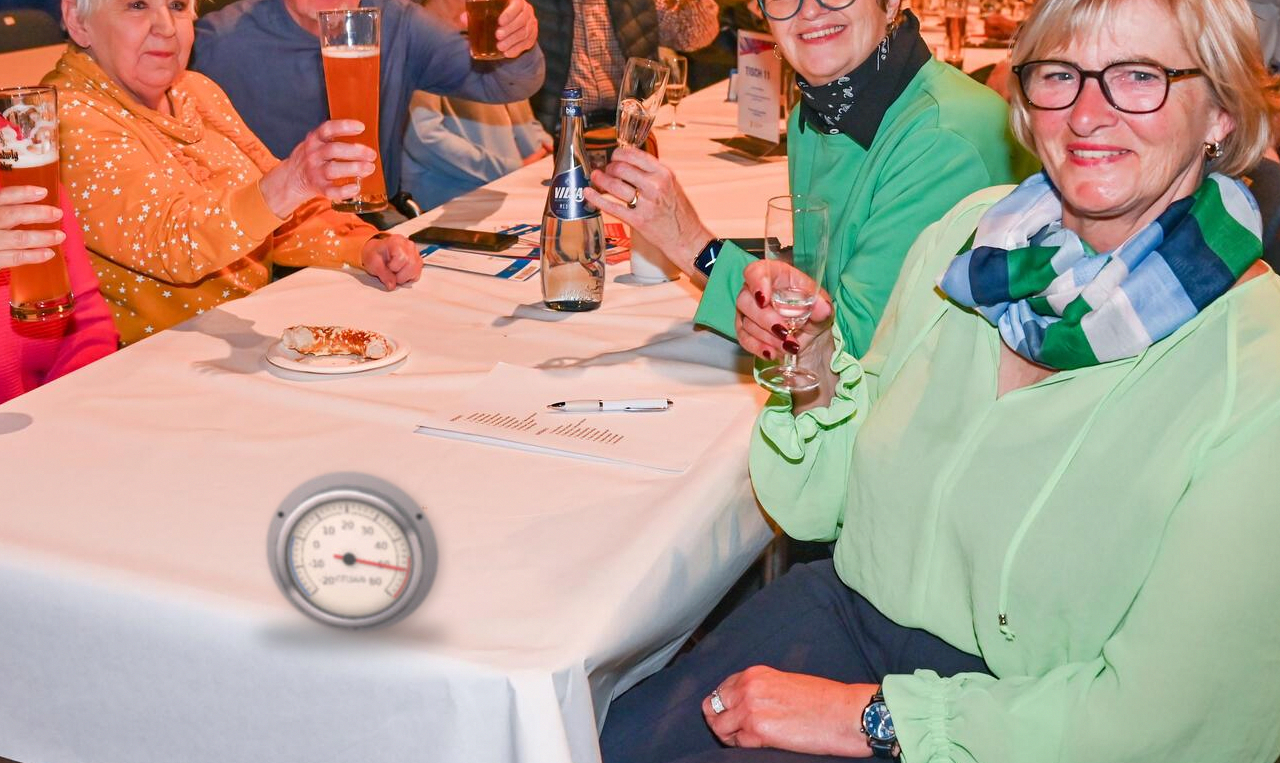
50 °C
